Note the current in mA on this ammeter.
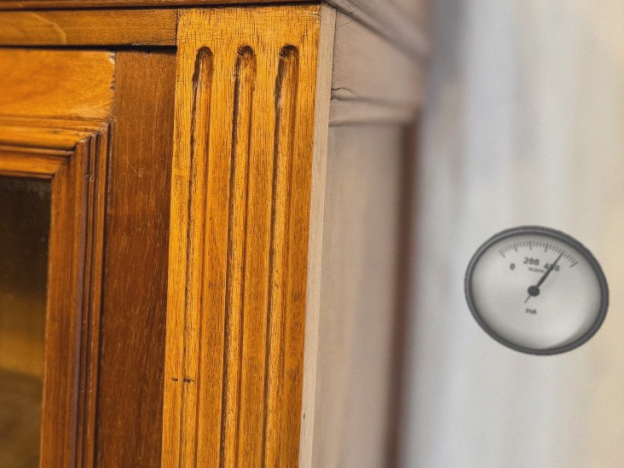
400 mA
